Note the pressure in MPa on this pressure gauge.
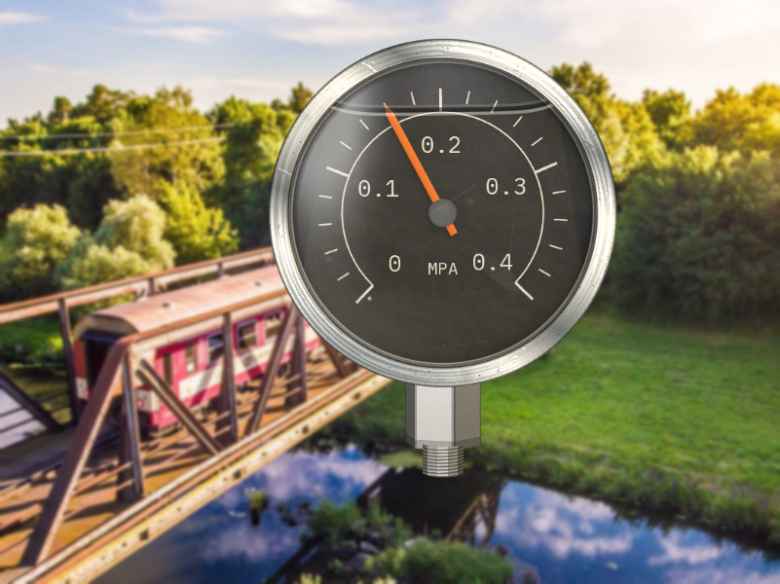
0.16 MPa
